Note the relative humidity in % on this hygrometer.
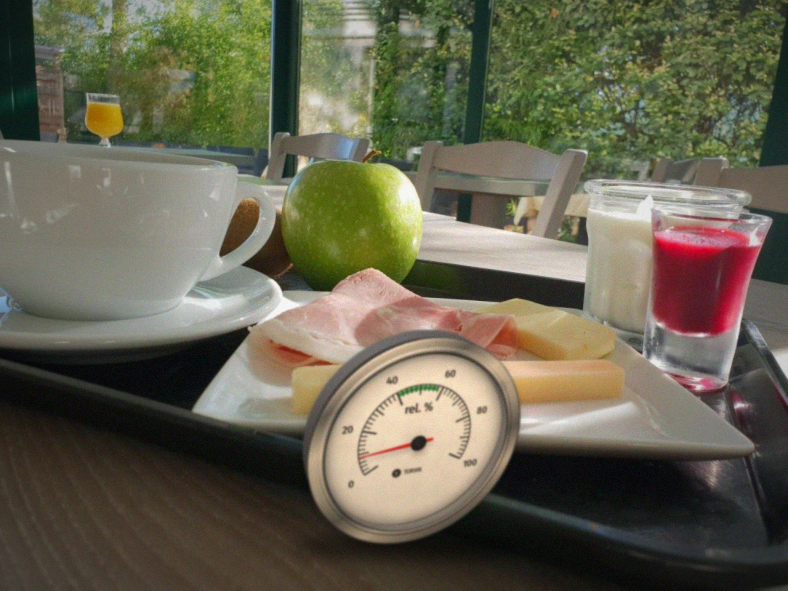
10 %
